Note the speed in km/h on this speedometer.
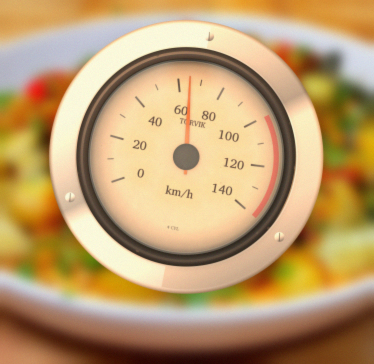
65 km/h
